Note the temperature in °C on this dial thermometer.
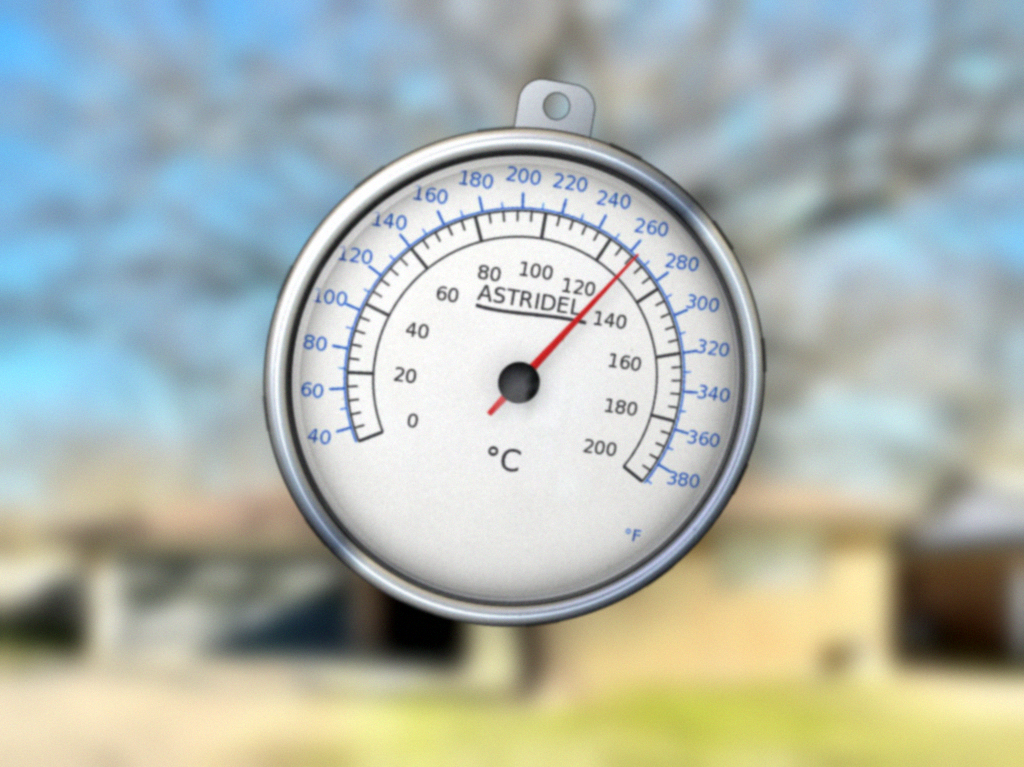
128 °C
